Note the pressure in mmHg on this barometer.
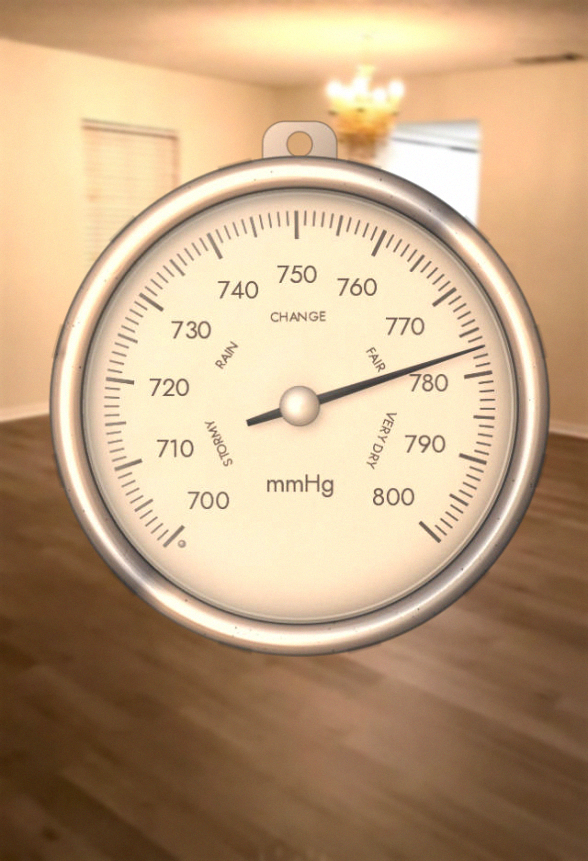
777 mmHg
